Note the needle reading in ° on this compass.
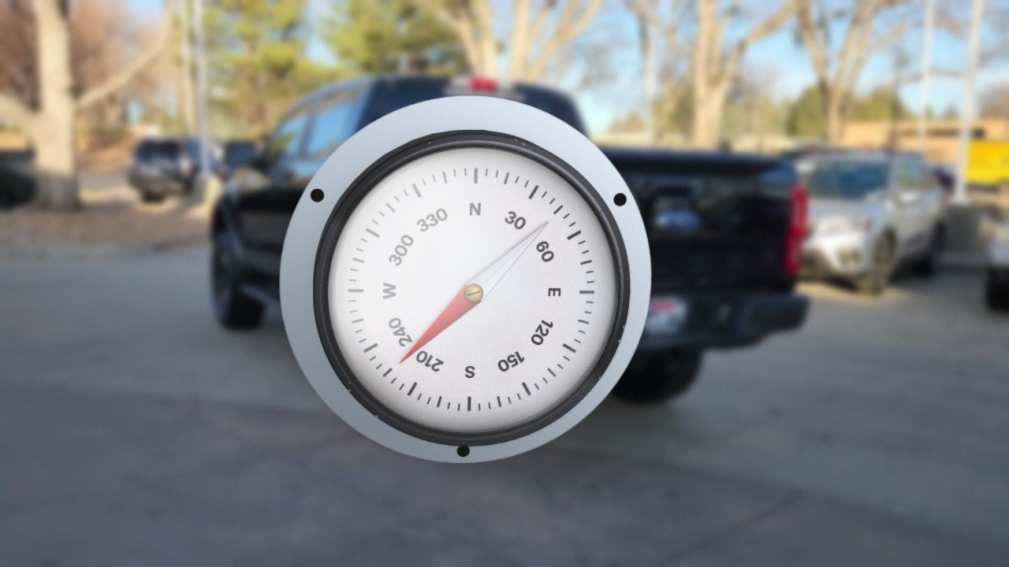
225 °
